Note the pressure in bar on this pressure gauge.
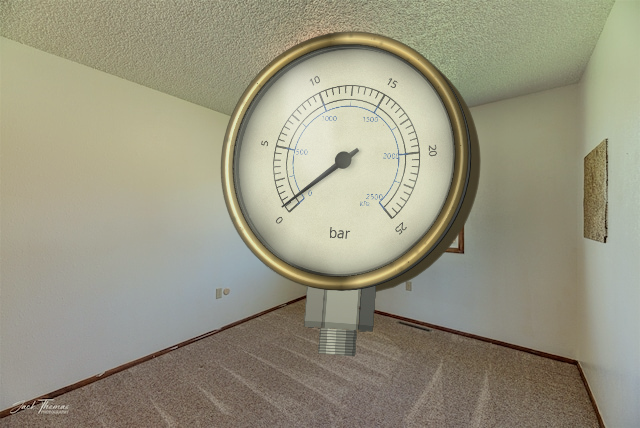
0.5 bar
